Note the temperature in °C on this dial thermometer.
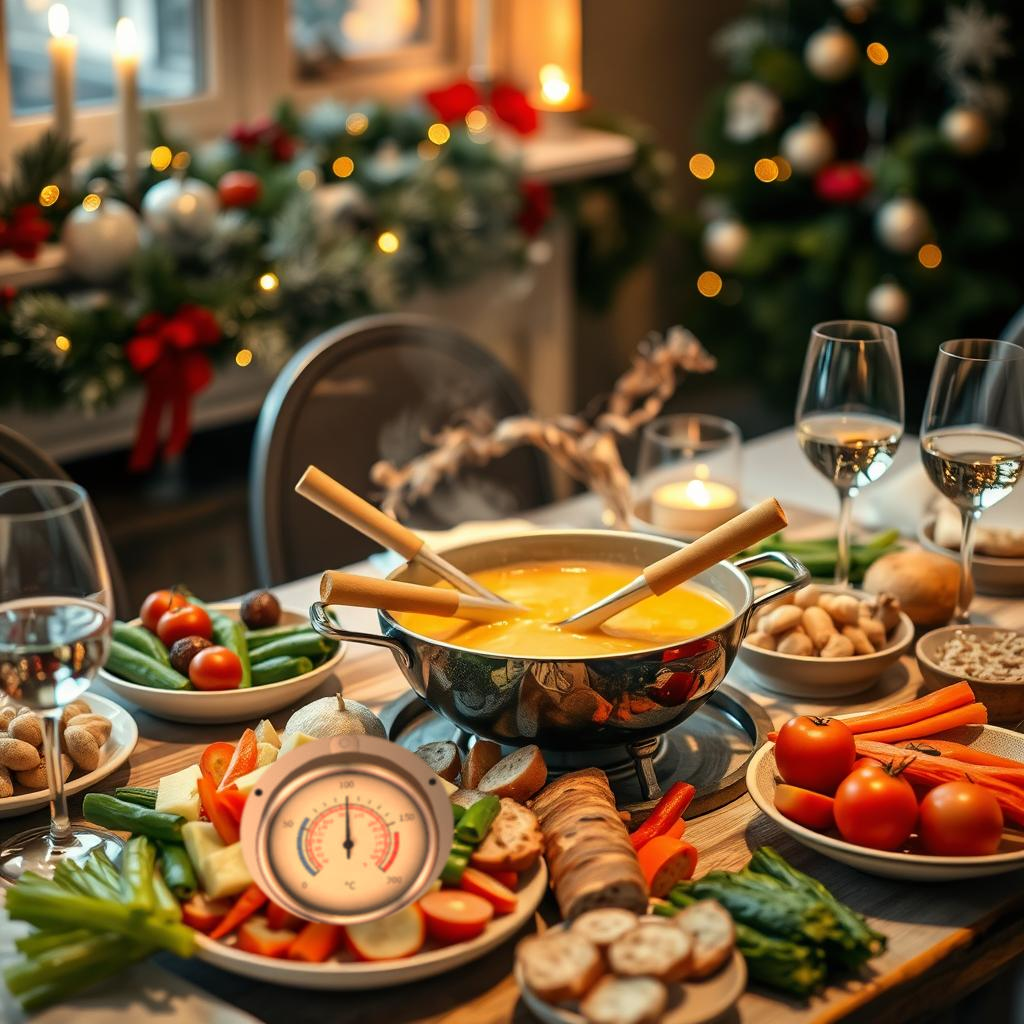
100 °C
